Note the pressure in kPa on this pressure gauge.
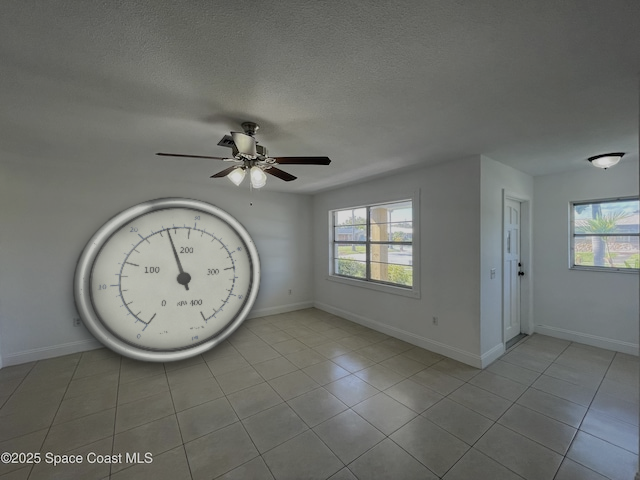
170 kPa
